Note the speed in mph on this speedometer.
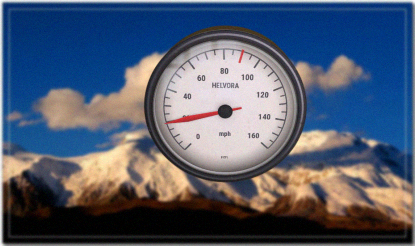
20 mph
